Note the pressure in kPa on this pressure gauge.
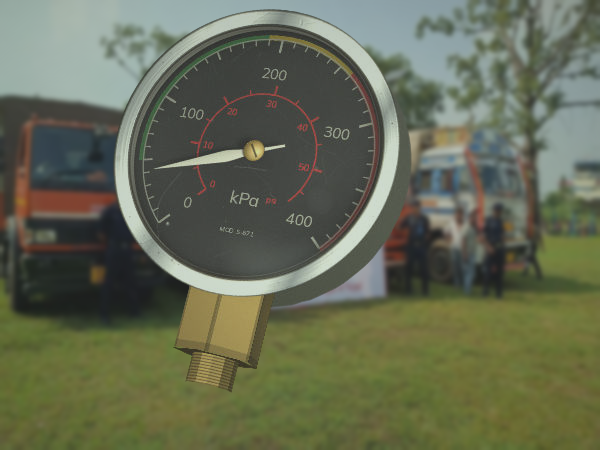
40 kPa
